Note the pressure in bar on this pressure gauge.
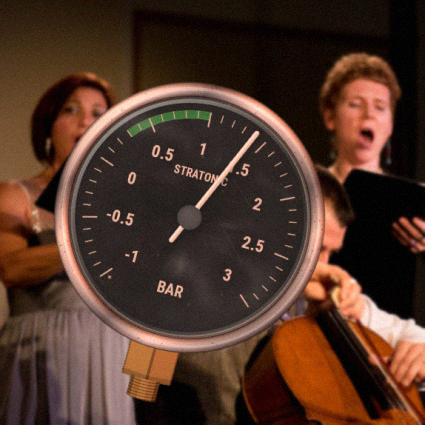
1.4 bar
